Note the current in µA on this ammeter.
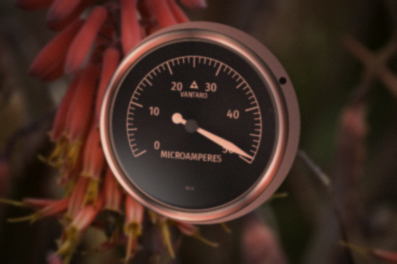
49 µA
